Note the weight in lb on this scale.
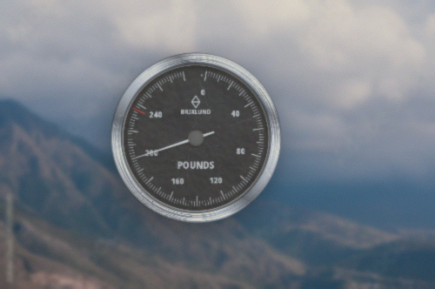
200 lb
